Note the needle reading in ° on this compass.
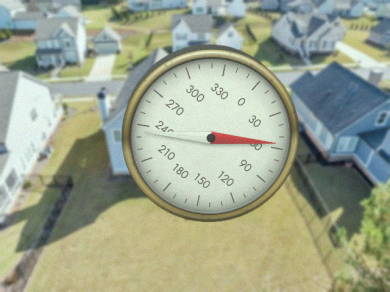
55 °
